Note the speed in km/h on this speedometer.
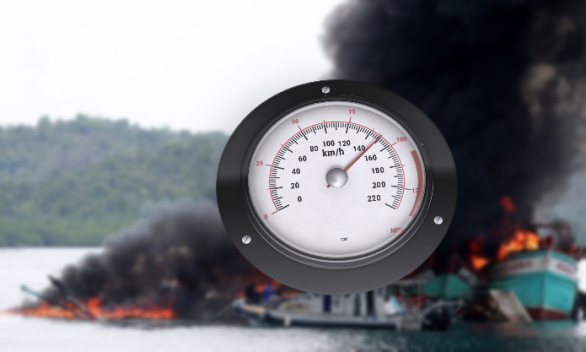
150 km/h
